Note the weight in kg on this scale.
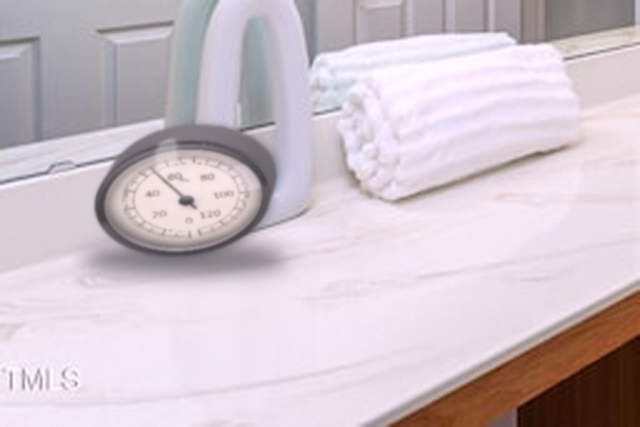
55 kg
